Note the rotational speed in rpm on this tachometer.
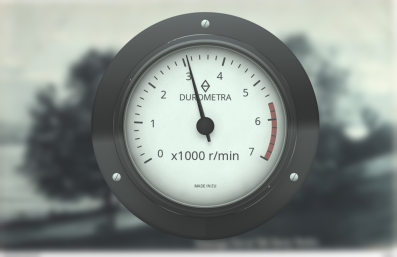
3100 rpm
